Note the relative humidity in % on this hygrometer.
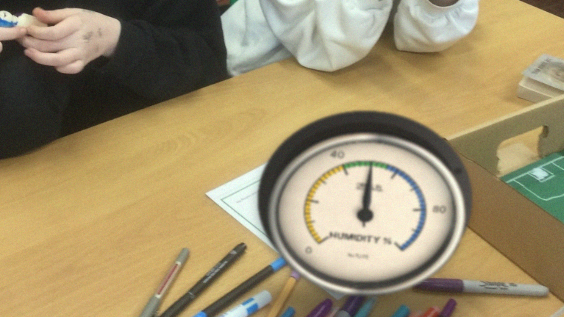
50 %
